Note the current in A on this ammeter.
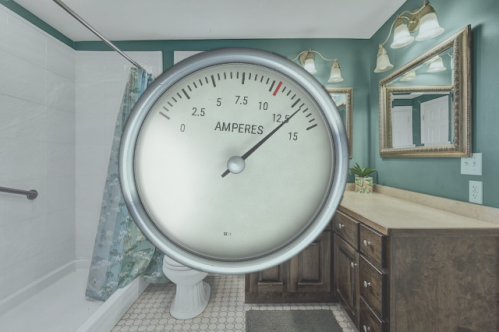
13 A
